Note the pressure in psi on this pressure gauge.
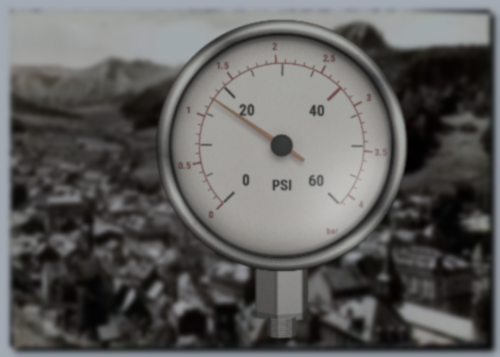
17.5 psi
